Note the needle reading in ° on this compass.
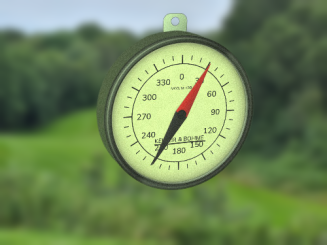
30 °
